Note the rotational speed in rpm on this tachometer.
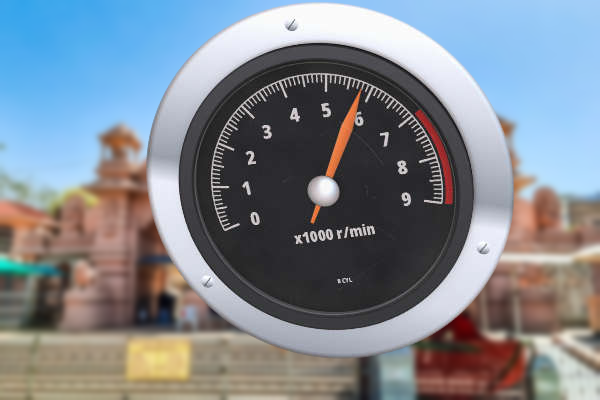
5800 rpm
